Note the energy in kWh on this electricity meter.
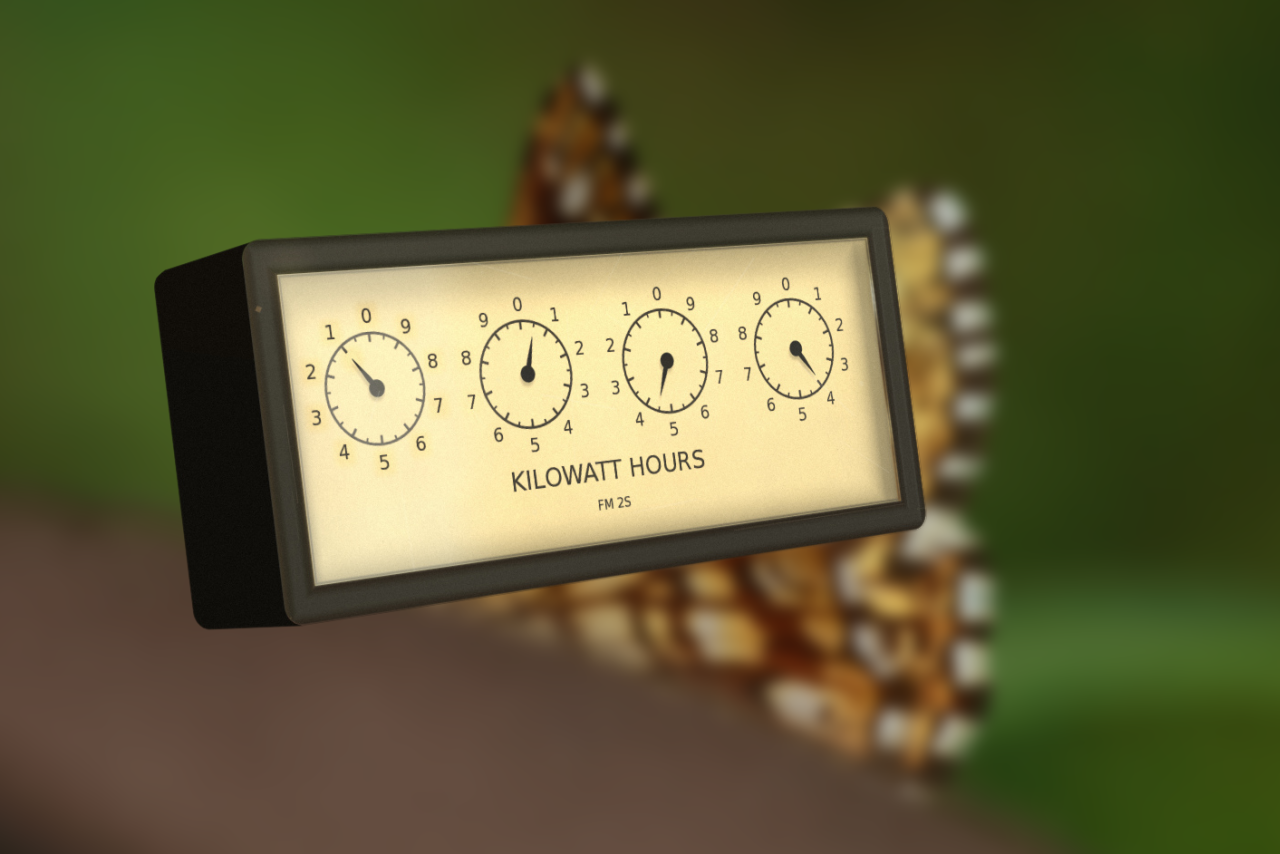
1044 kWh
